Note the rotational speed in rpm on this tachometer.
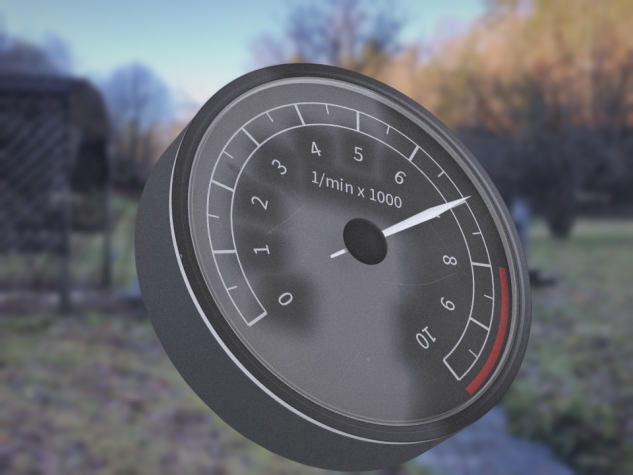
7000 rpm
